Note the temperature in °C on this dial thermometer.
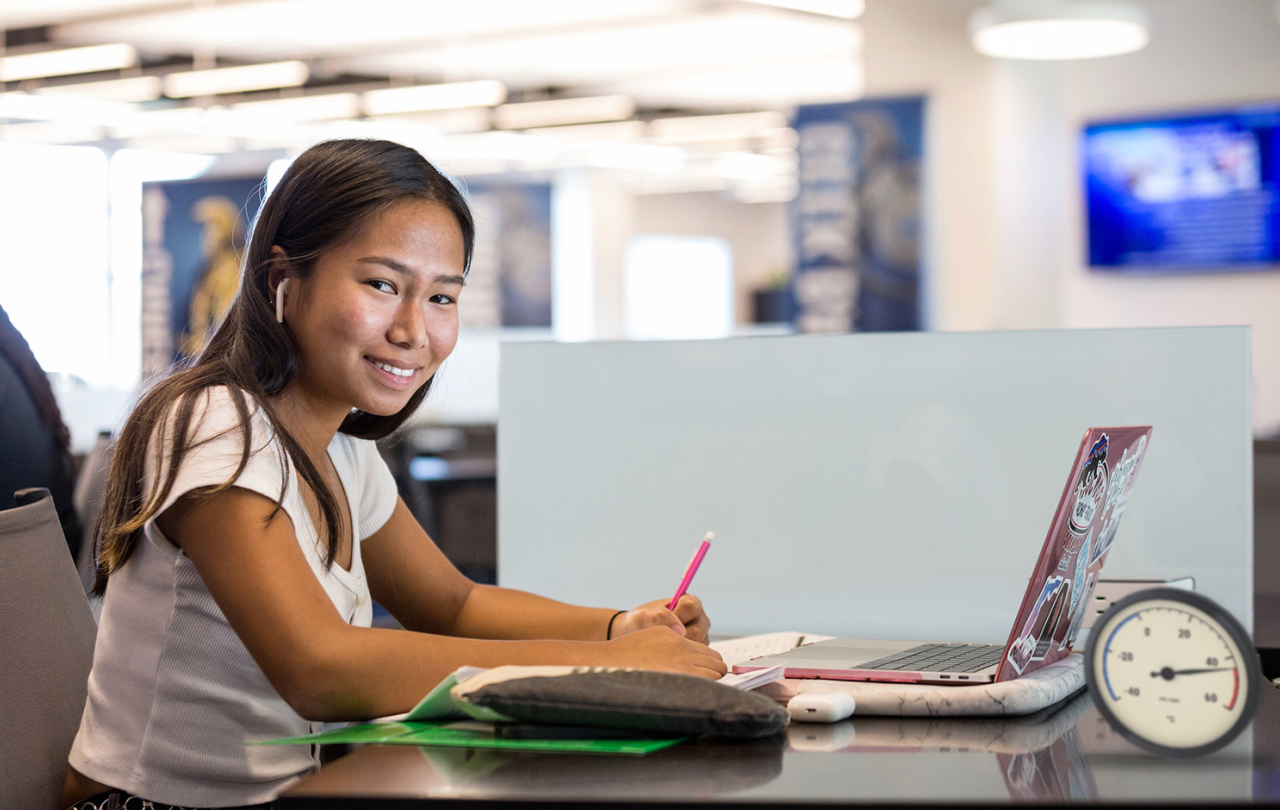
44 °C
